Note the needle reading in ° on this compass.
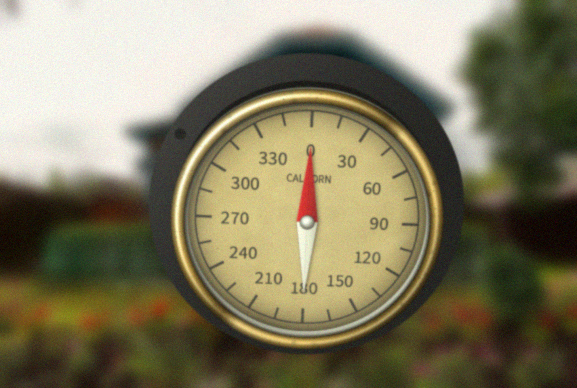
0 °
